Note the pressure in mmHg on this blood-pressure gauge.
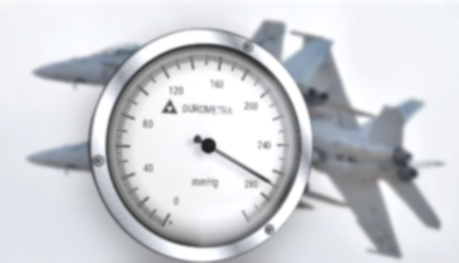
270 mmHg
